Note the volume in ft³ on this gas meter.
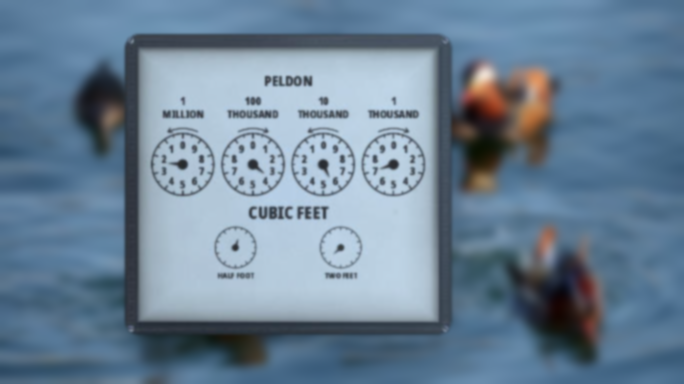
235700 ft³
